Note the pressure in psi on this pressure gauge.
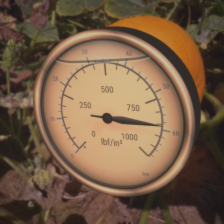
850 psi
